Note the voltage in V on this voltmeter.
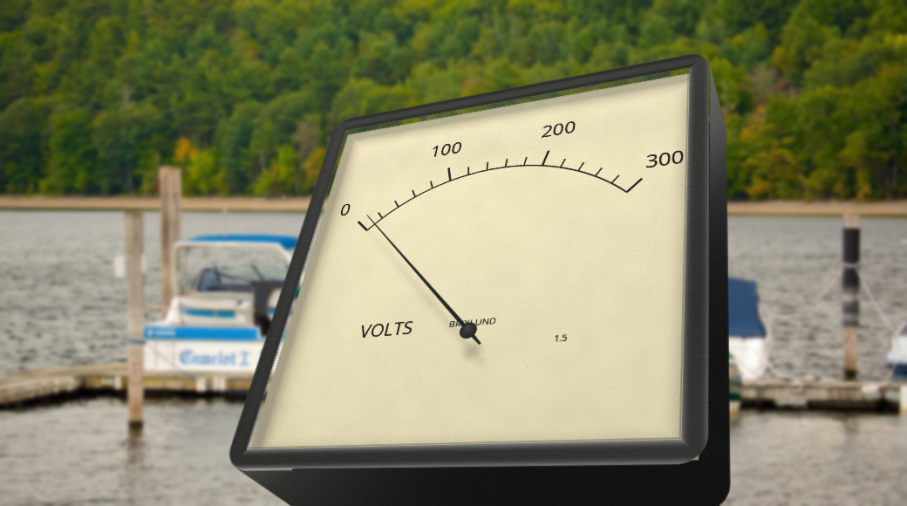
10 V
